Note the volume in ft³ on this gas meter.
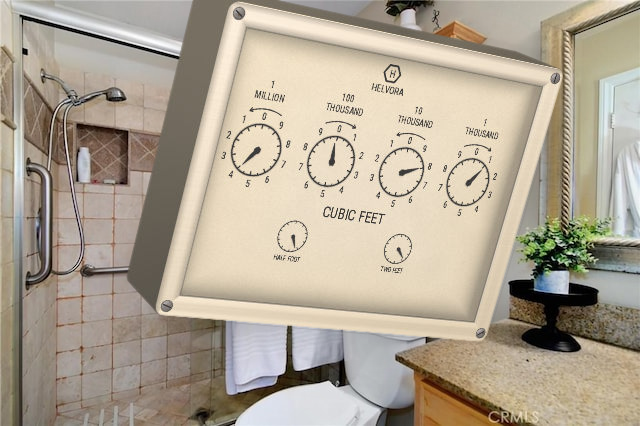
398100 ft³
